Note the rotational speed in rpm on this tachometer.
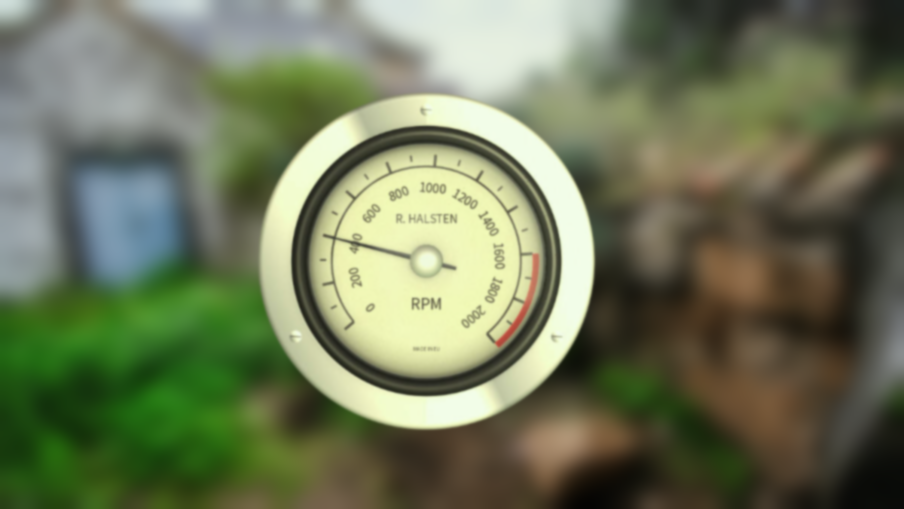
400 rpm
